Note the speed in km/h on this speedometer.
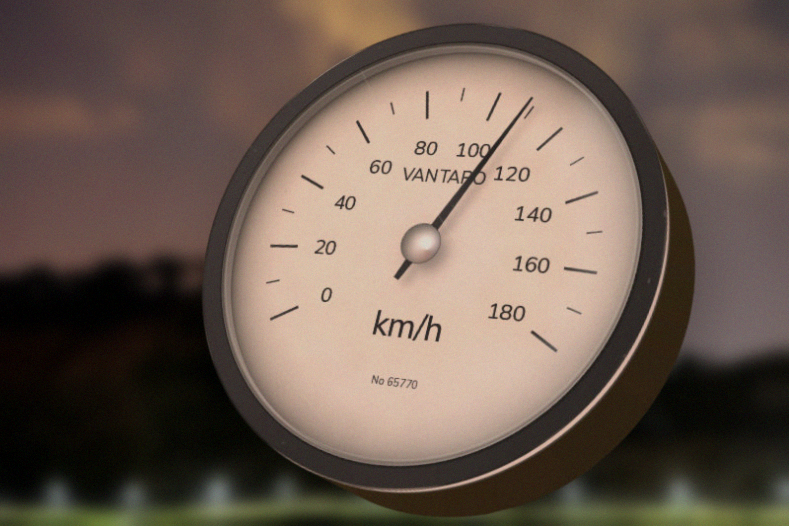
110 km/h
